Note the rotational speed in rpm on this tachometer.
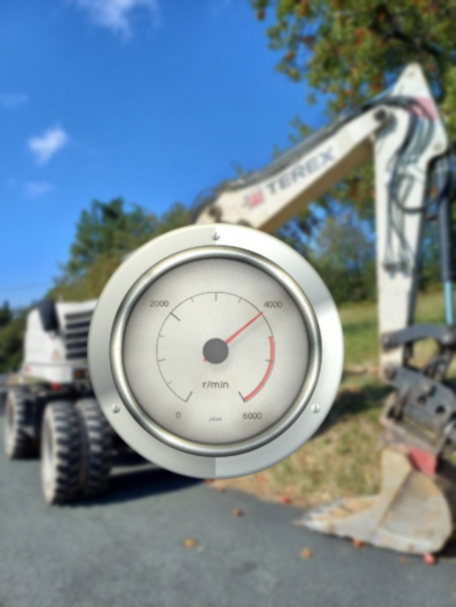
4000 rpm
